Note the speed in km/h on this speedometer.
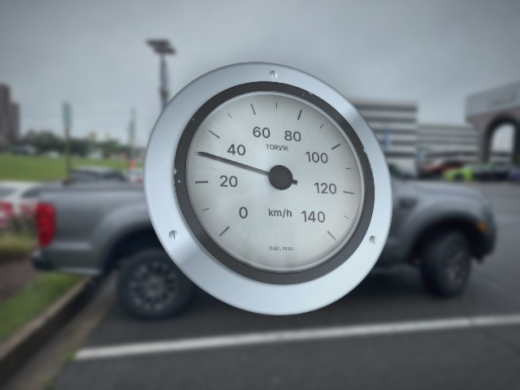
30 km/h
